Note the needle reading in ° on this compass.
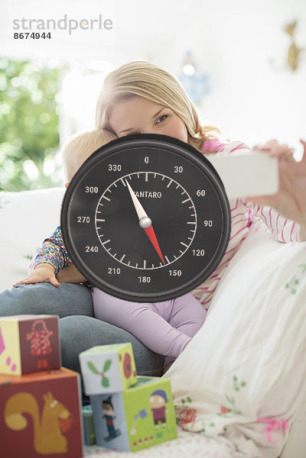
155 °
